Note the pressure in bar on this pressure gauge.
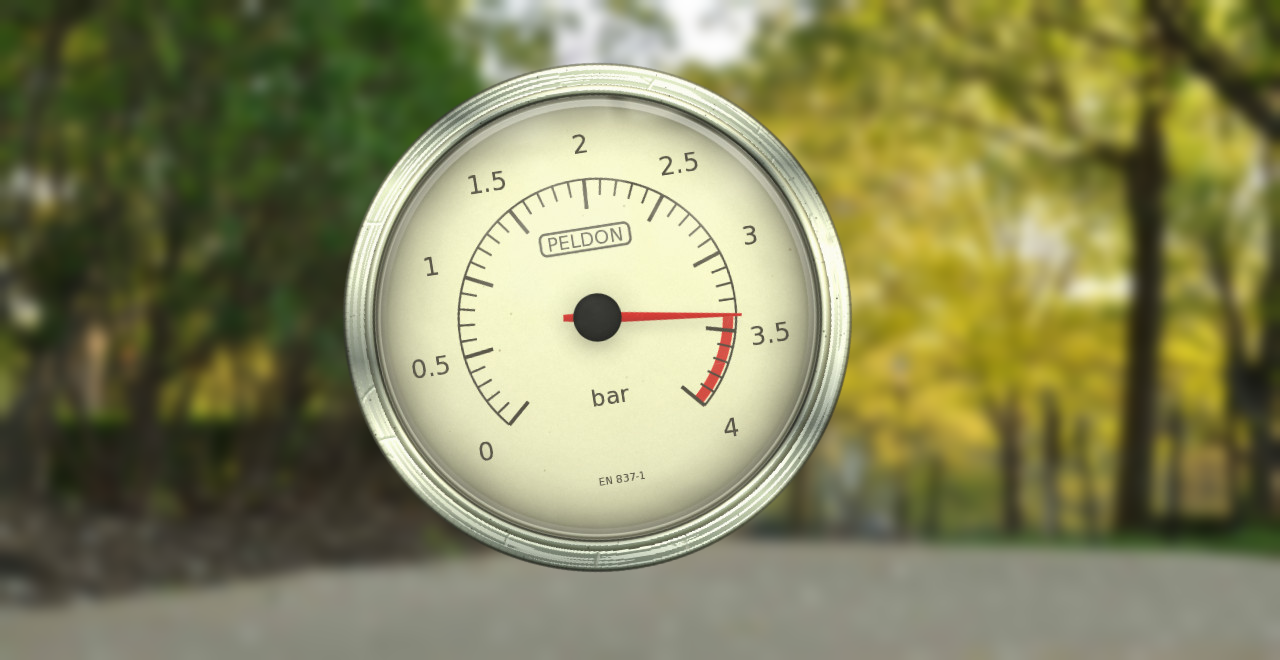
3.4 bar
